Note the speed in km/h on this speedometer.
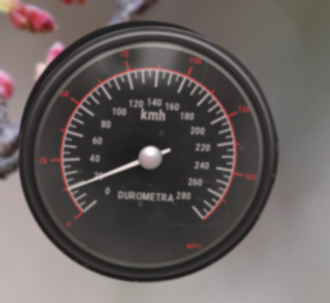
20 km/h
